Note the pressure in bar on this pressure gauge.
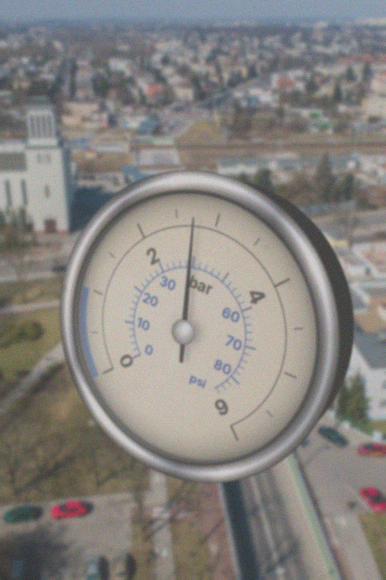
2.75 bar
